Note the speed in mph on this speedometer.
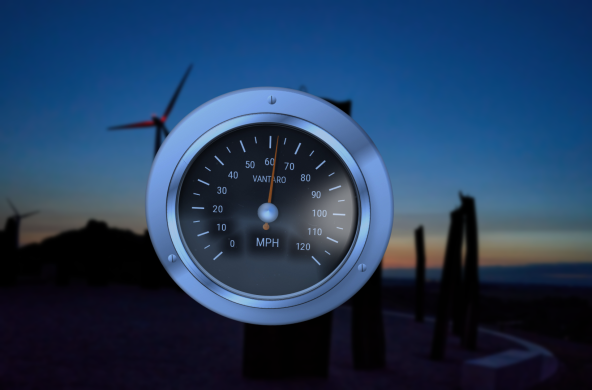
62.5 mph
